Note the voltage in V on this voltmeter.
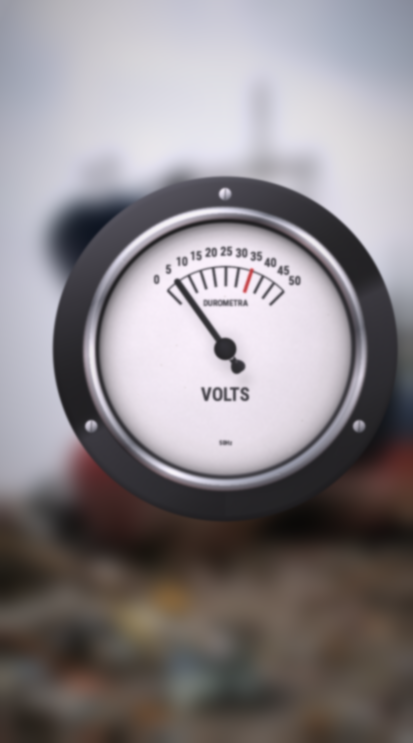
5 V
